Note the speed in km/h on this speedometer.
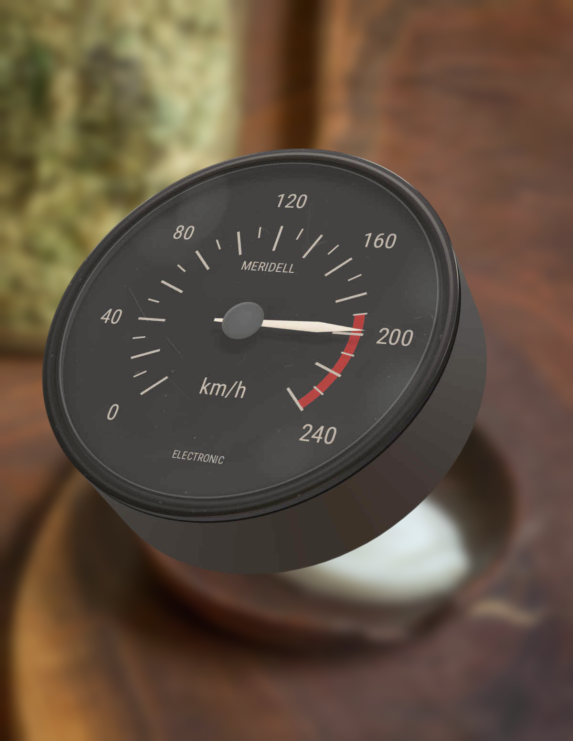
200 km/h
